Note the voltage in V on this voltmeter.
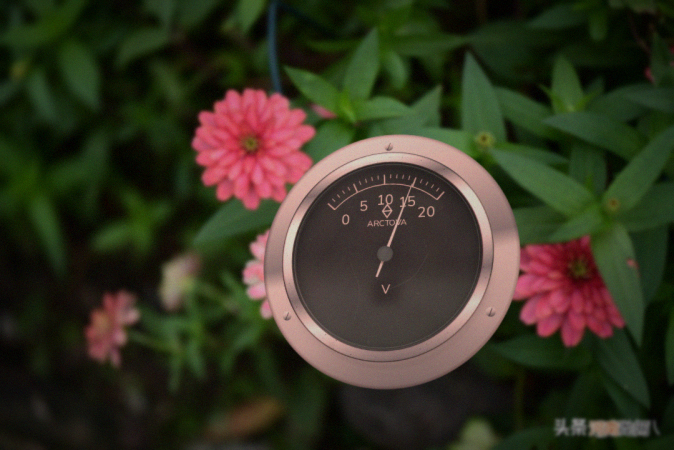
15 V
